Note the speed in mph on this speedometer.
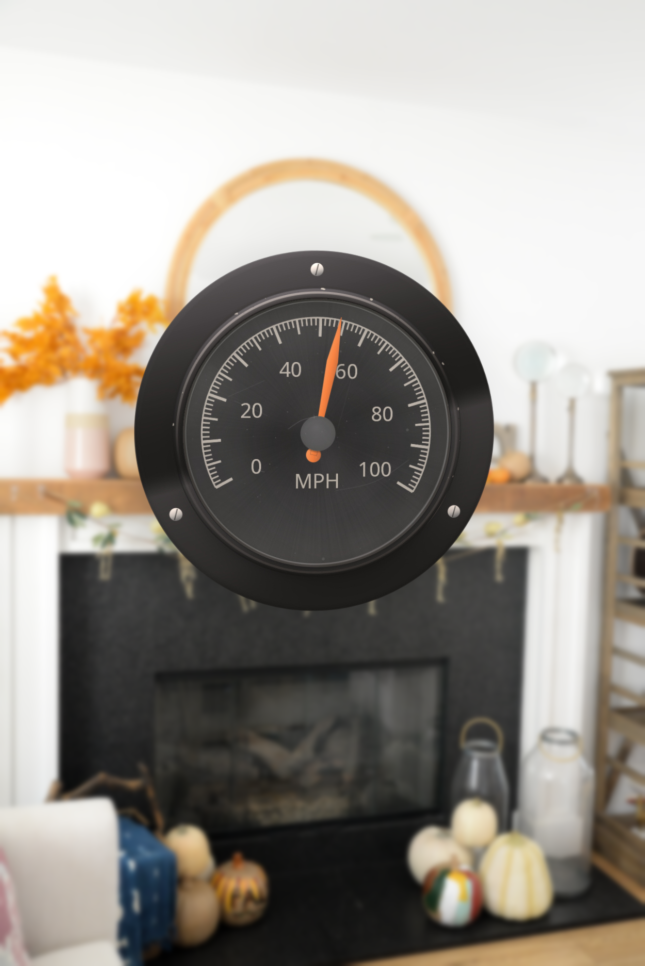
54 mph
